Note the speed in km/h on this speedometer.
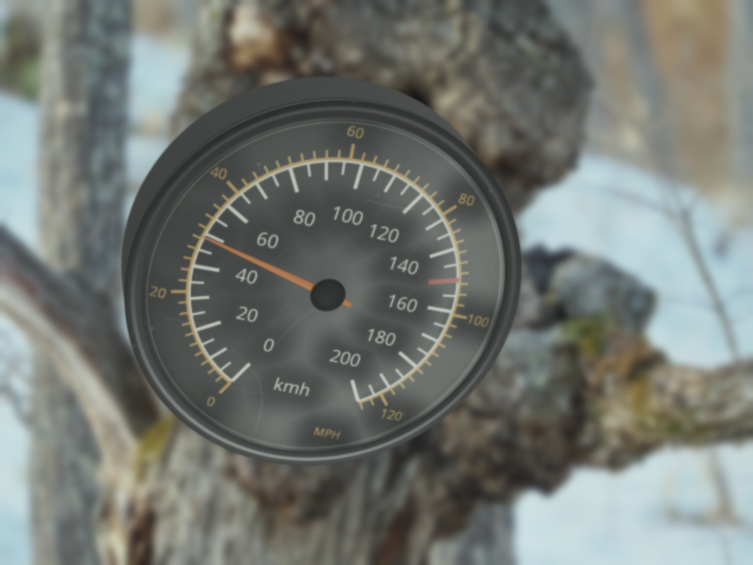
50 km/h
